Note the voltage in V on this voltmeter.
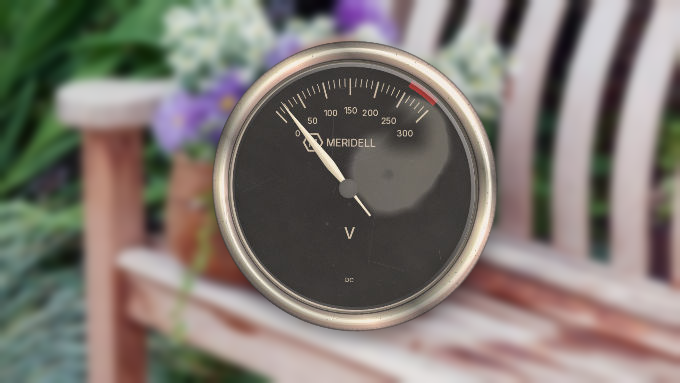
20 V
